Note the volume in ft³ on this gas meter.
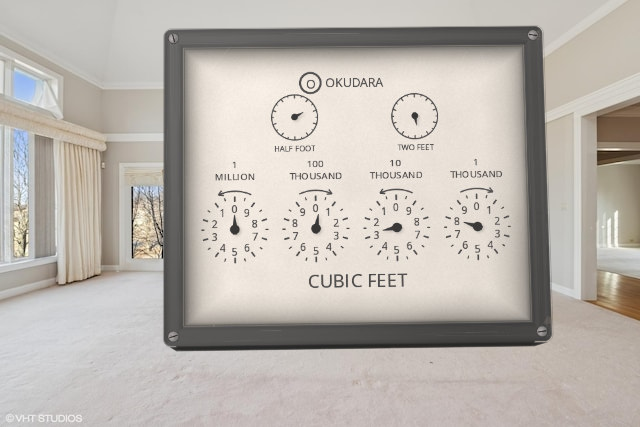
2800 ft³
